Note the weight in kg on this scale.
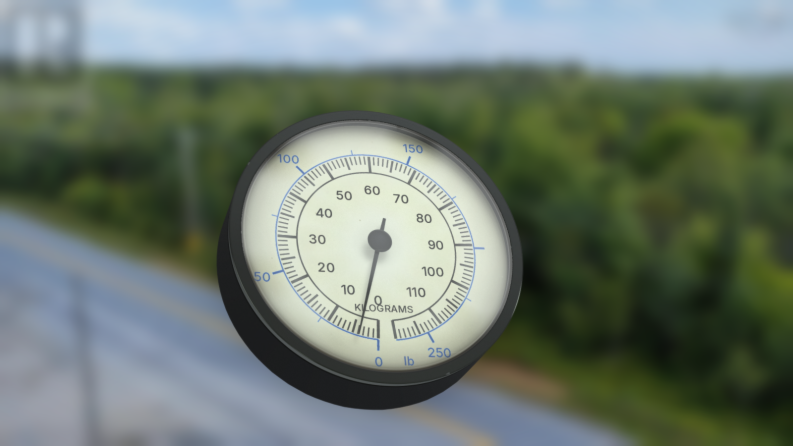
4 kg
